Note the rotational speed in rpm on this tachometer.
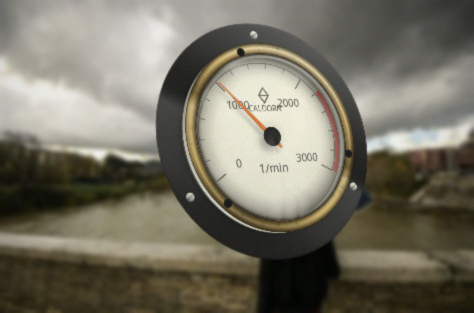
1000 rpm
